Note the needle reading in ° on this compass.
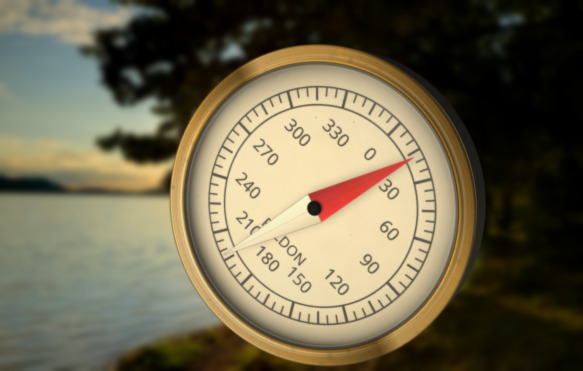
17.5 °
